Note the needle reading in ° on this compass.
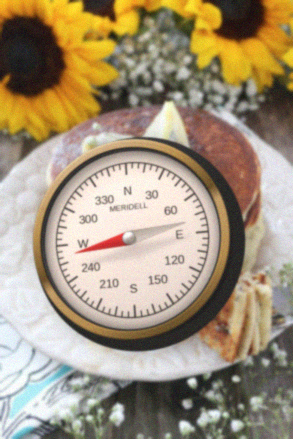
260 °
